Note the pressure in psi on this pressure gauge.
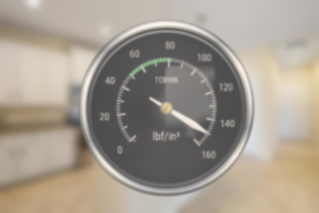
150 psi
